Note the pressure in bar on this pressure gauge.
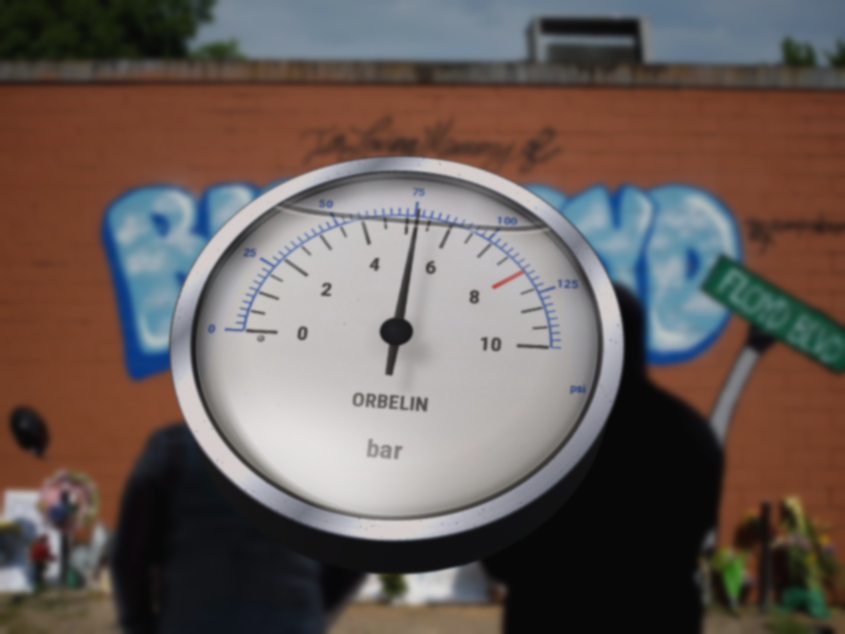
5.25 bar
